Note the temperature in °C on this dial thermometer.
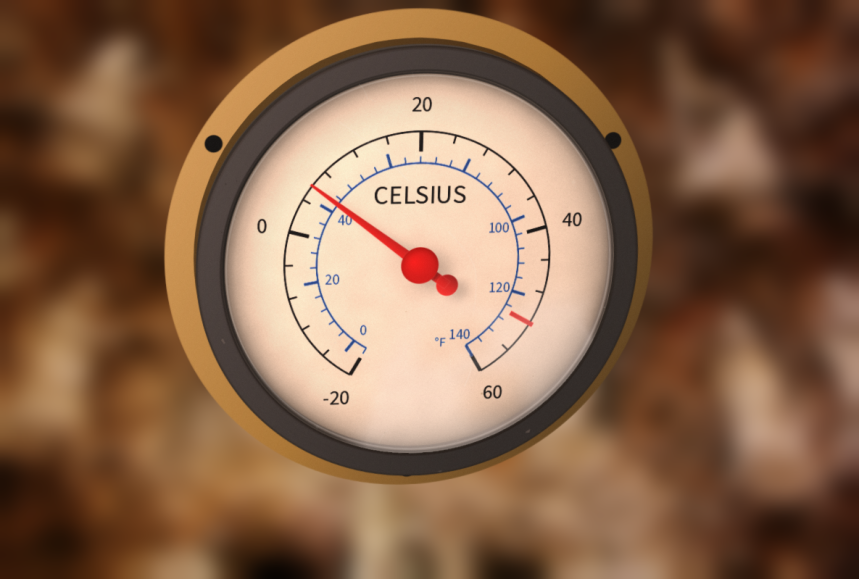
6 °C
